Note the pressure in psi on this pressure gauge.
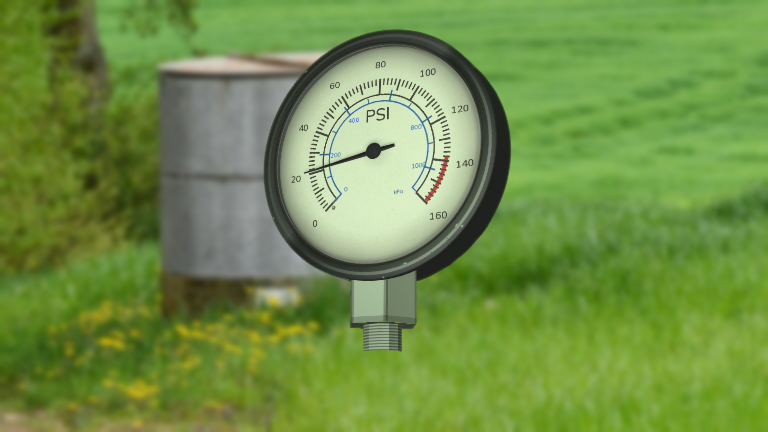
20 psi
